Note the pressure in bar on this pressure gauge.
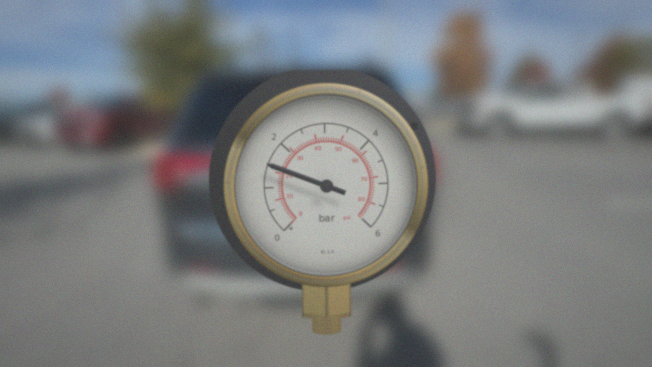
1.5 bar
